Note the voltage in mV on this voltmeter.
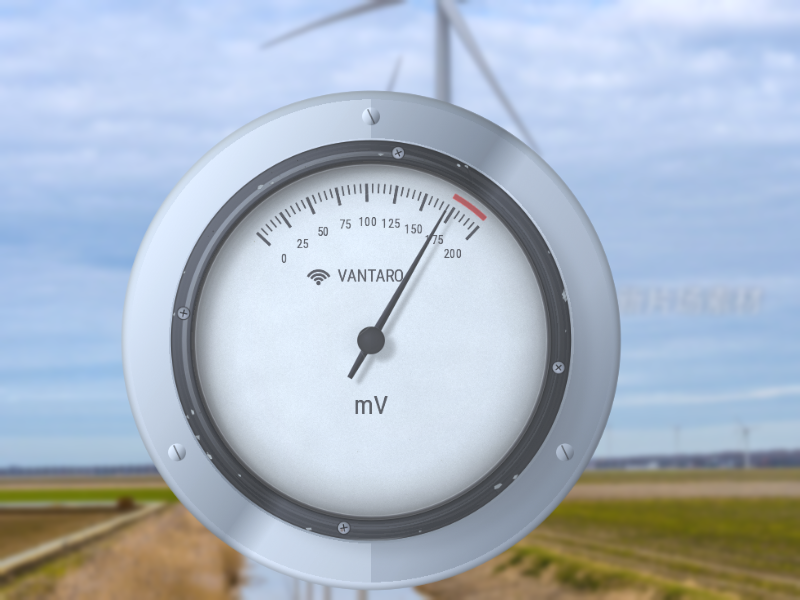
170 mV
